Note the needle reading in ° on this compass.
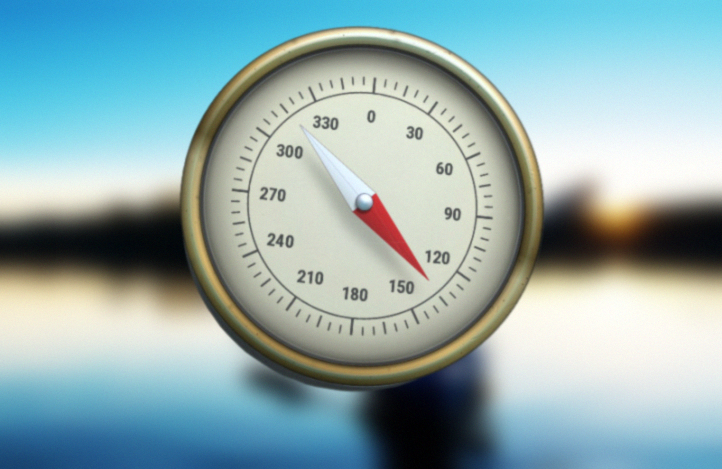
135 °
